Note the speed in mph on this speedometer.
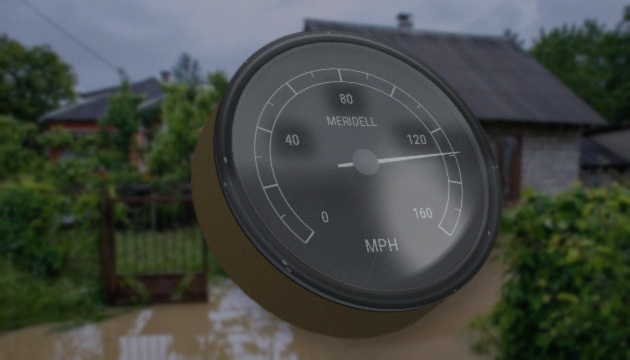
130 mph
